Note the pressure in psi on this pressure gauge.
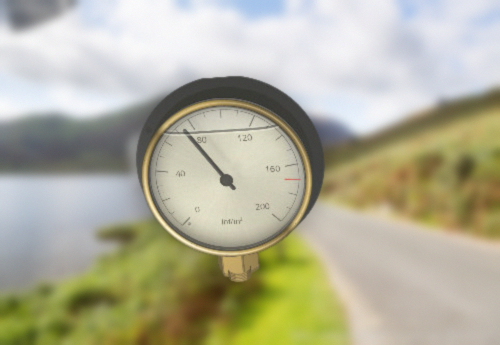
75 psi
